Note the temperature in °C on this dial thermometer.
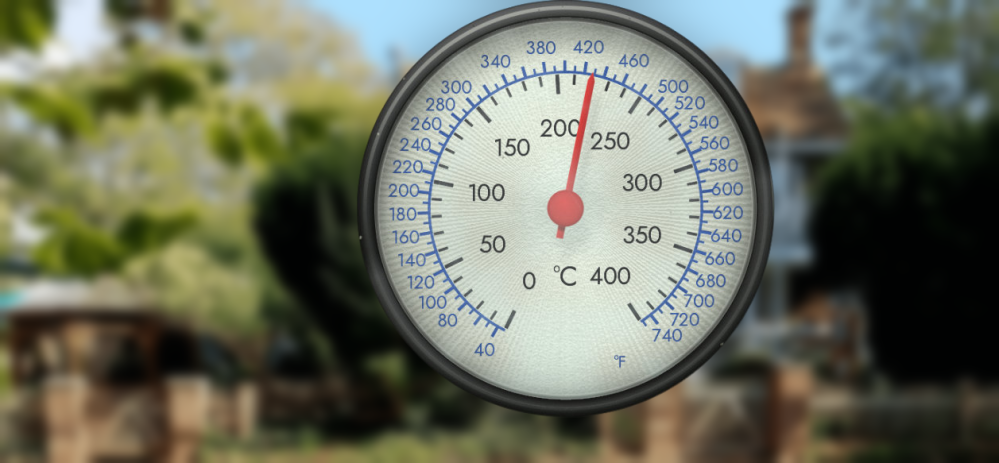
220 °C
